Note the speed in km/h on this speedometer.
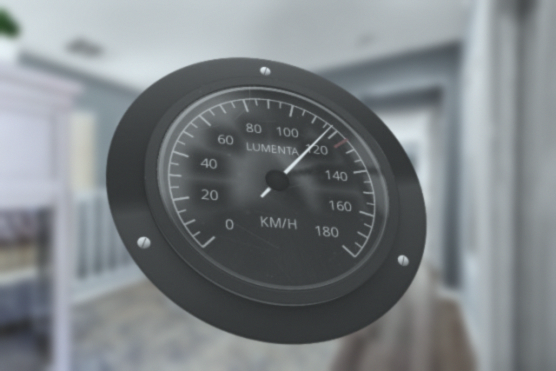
117.5 km/h
